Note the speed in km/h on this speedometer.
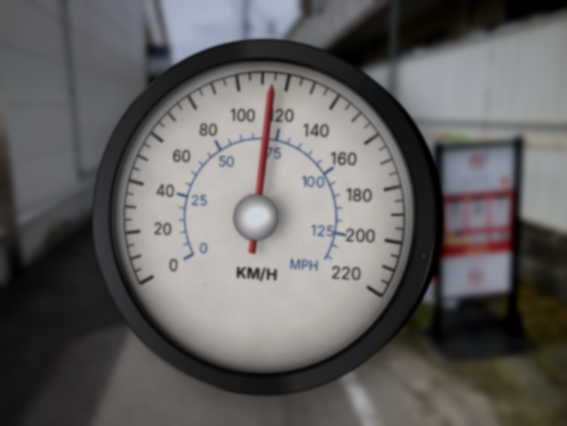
115 km/h
